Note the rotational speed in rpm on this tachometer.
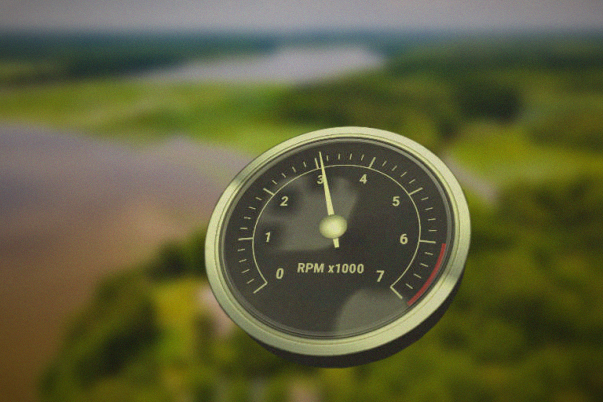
3100 rpm
